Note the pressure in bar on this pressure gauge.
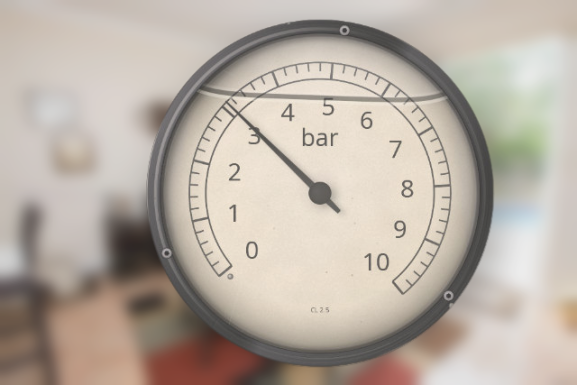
3.1 bar
